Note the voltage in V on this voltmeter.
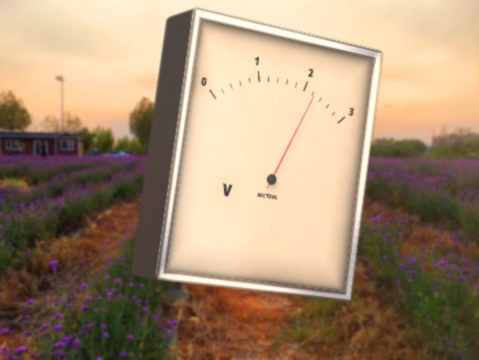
2.2 V
